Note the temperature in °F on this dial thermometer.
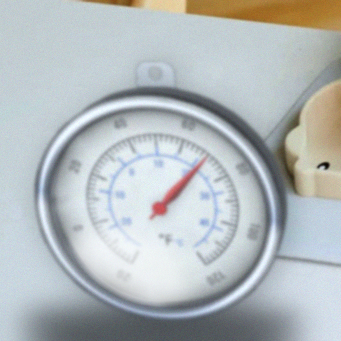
70 °F
